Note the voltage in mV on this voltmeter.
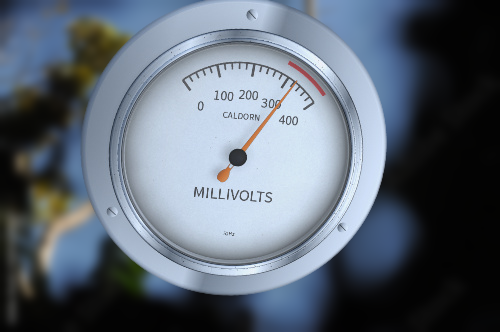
320 mV
